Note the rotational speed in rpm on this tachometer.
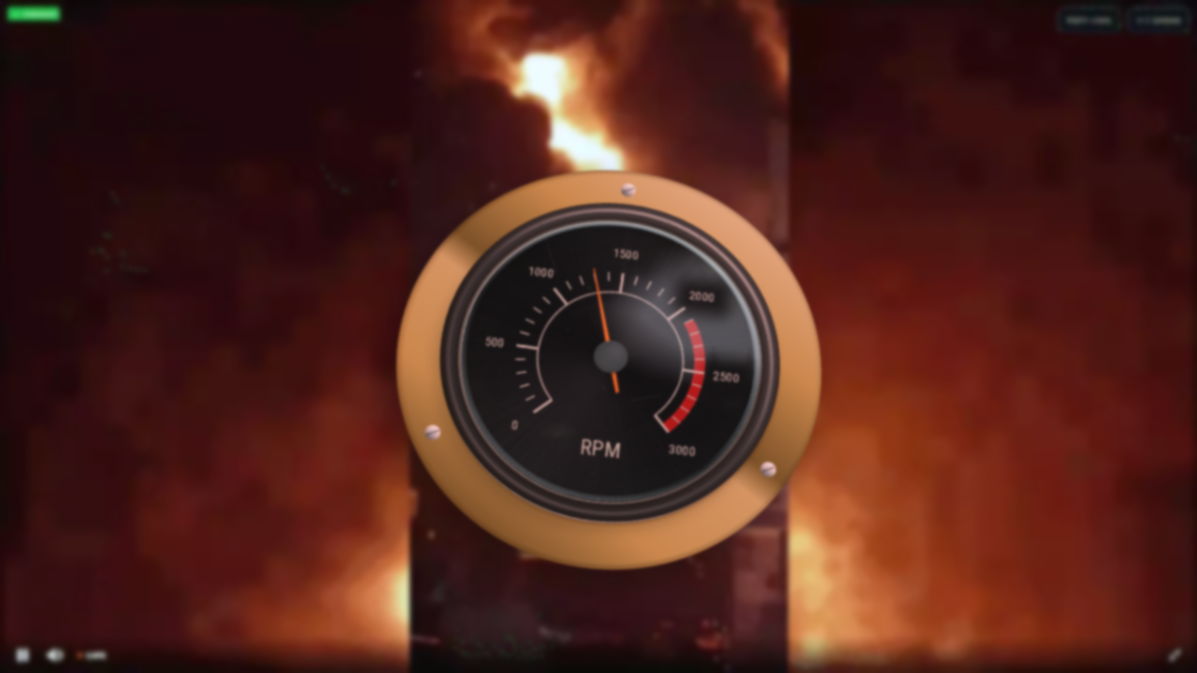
1300 rpm
